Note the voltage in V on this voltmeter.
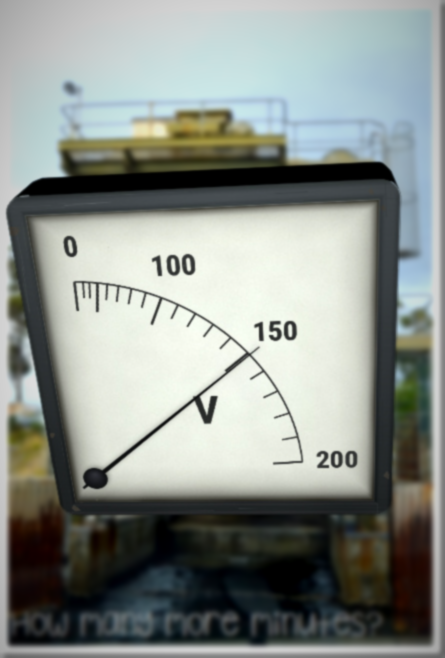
150 V
